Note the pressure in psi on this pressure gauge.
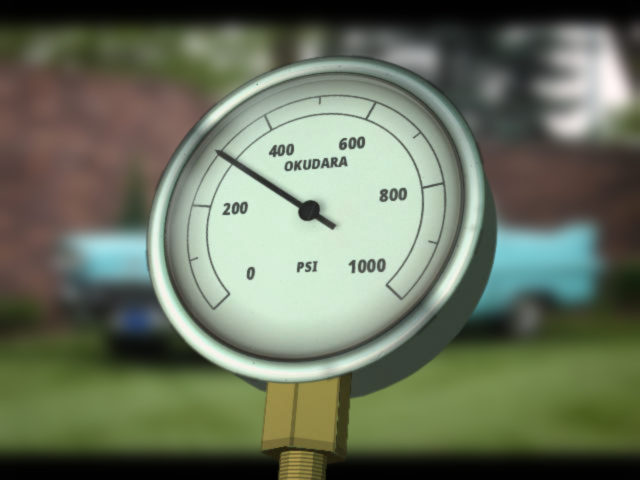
300 psi
